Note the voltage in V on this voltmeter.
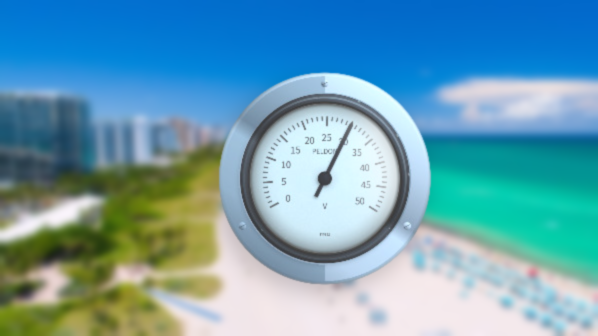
30 V
